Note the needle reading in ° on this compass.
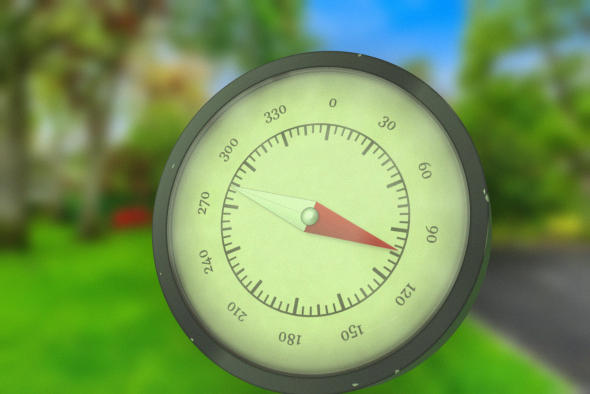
102.5 °
